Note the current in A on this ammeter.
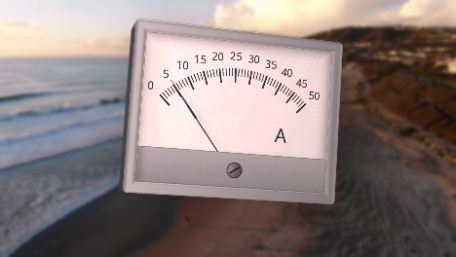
5 A
